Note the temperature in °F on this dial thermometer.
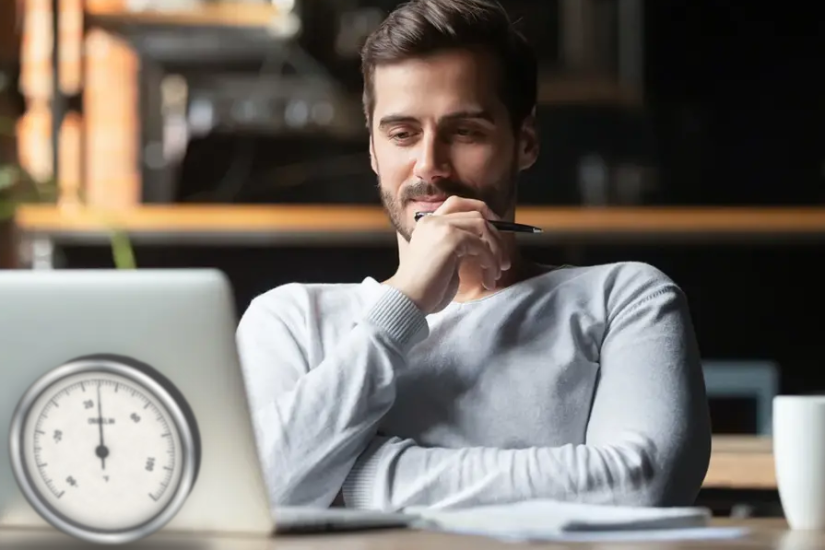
30 °F
